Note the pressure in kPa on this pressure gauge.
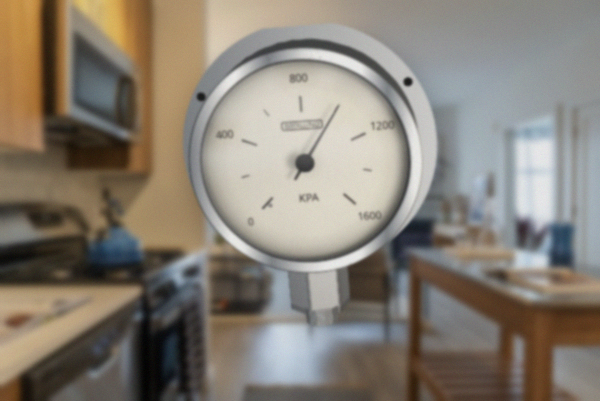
1000 kPa
